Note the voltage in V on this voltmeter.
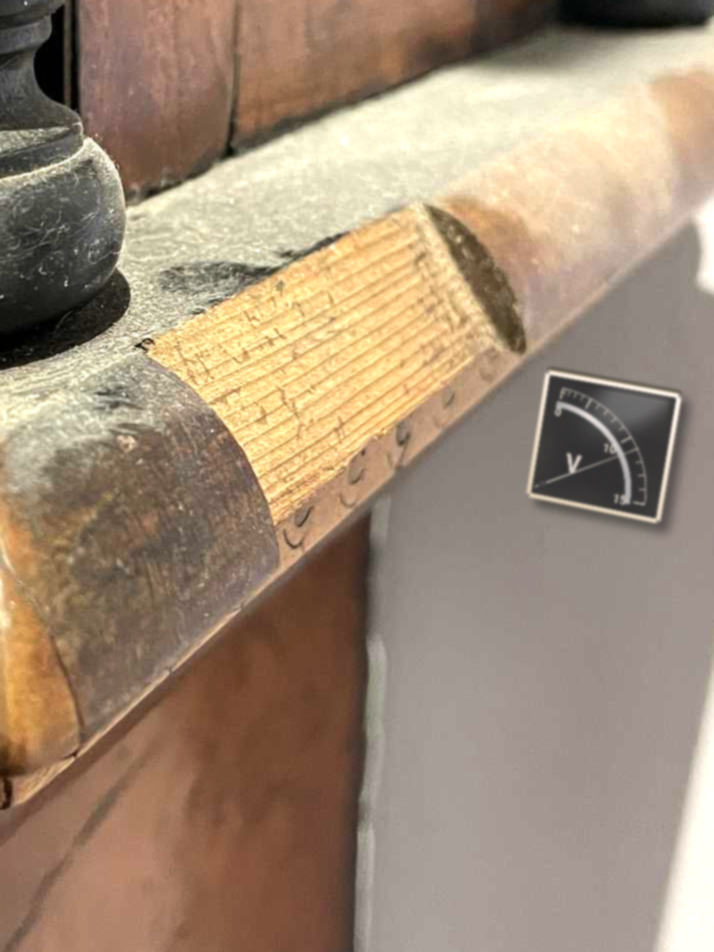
11 V
